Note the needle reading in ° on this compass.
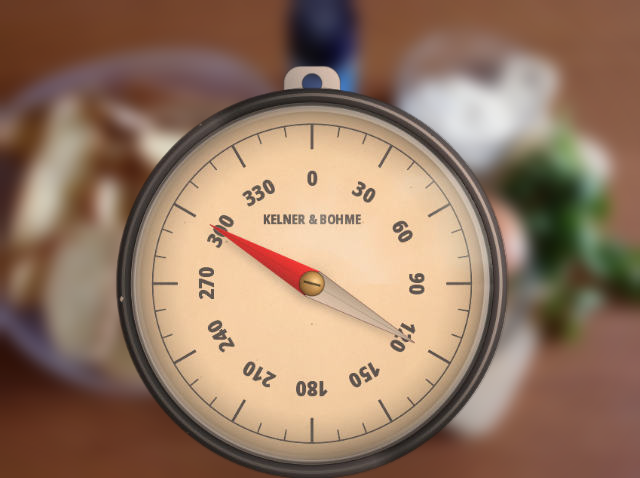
300 °
